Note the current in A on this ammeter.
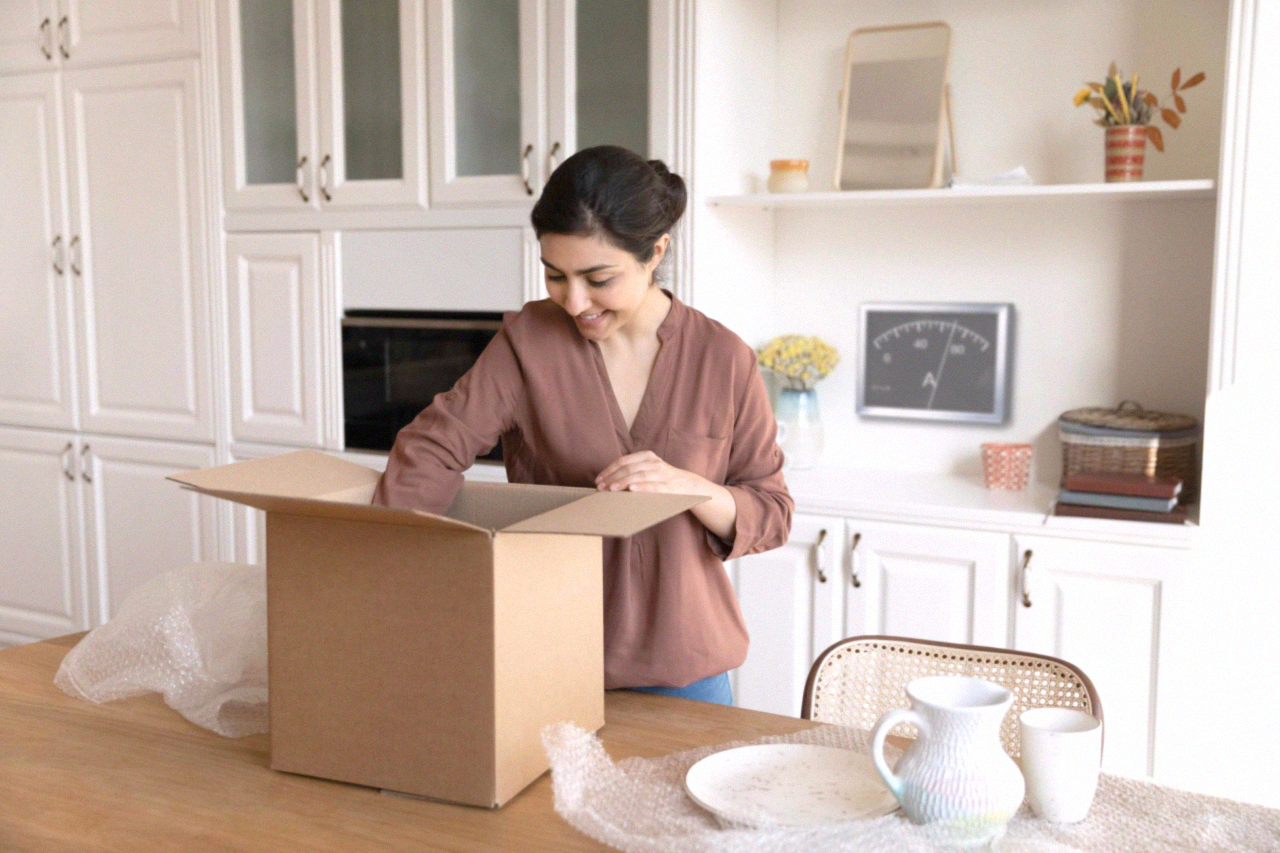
70 A
